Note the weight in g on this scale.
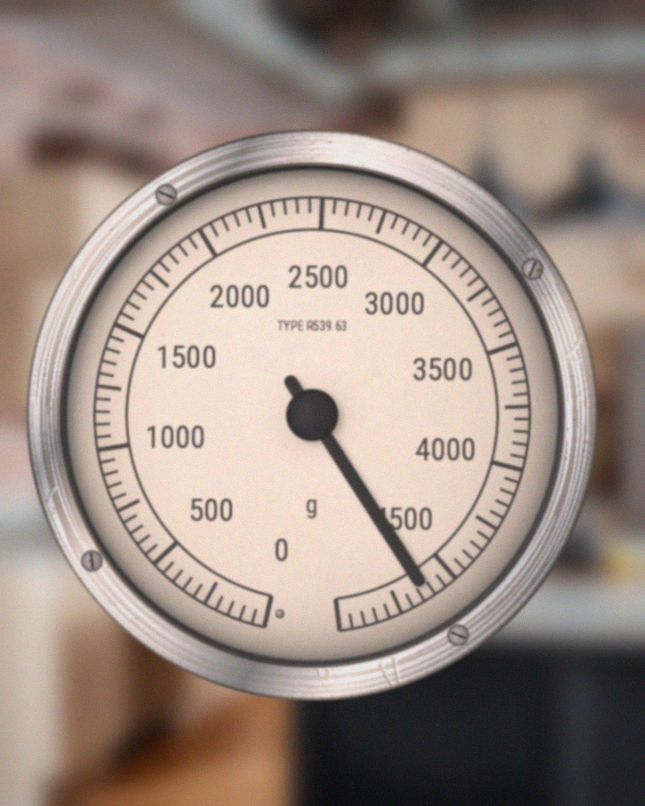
4625 g
